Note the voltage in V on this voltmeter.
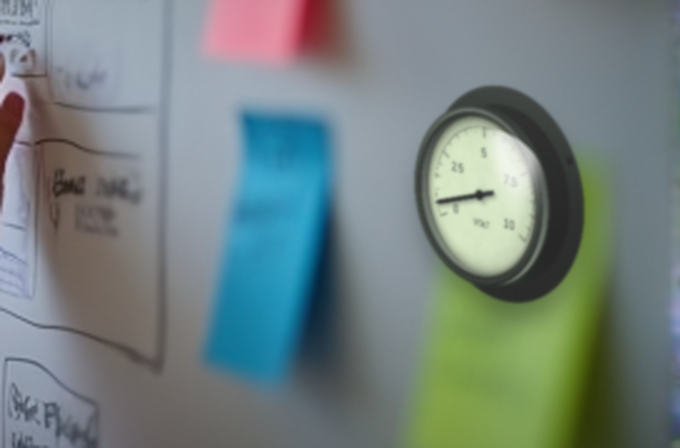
0.5 V
